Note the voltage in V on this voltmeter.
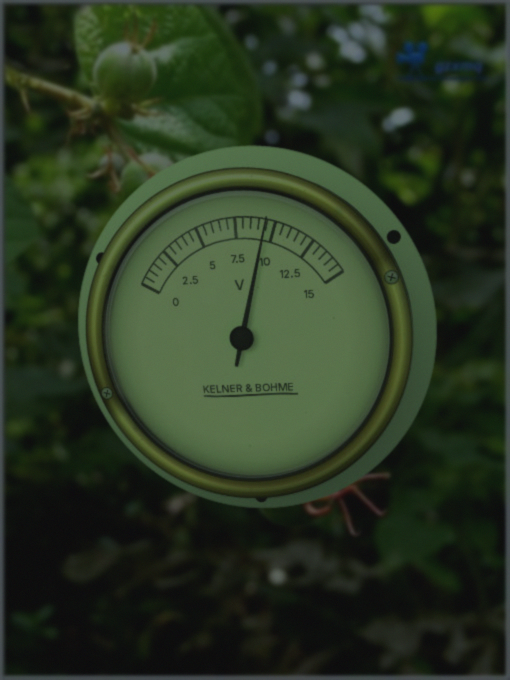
9.5 V
